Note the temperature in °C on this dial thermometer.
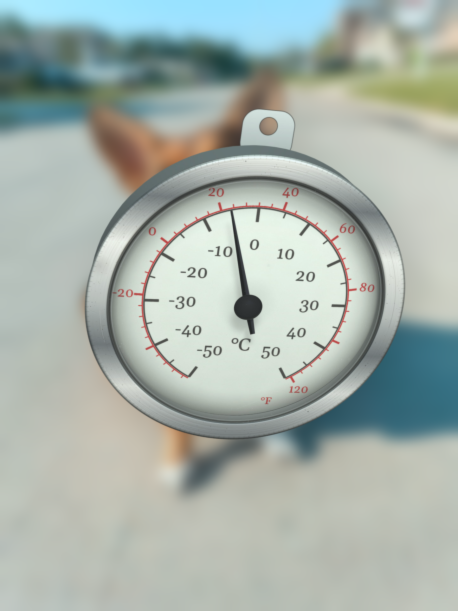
-5 °C
